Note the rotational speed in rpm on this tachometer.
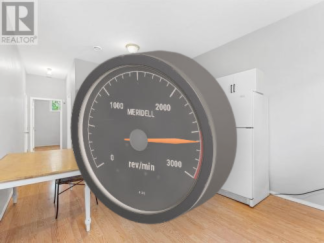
2600 rpm
